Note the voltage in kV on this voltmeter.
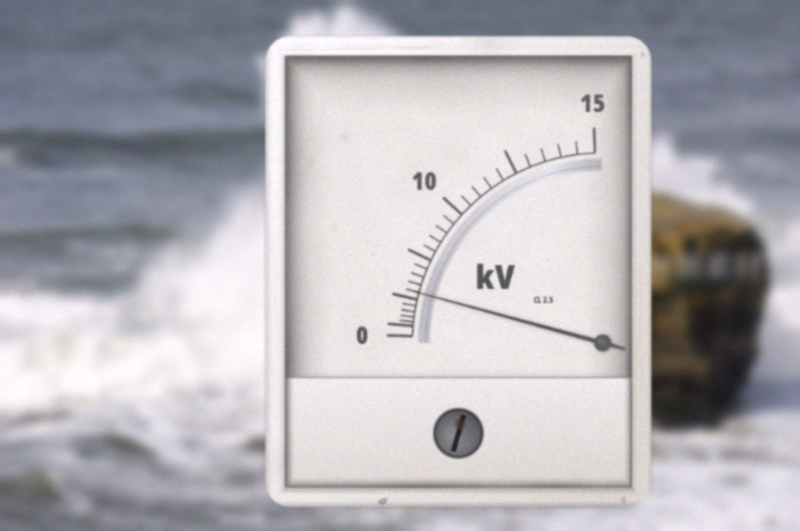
5.5 kV
